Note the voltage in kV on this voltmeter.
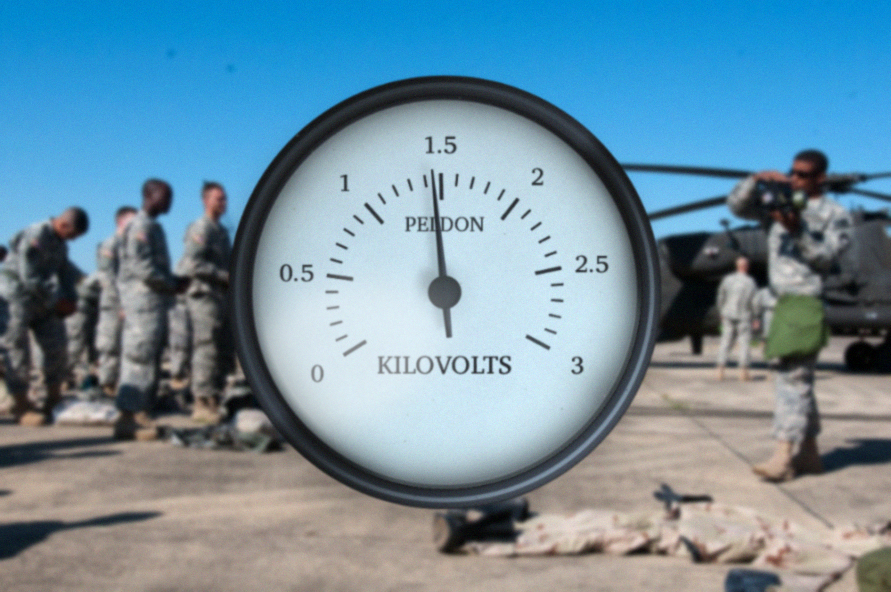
1.45 kV
